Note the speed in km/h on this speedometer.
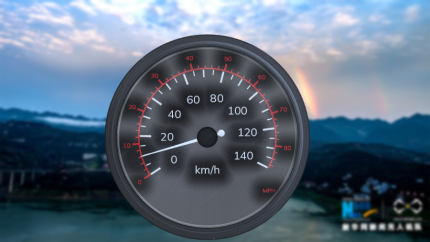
10 km/h
